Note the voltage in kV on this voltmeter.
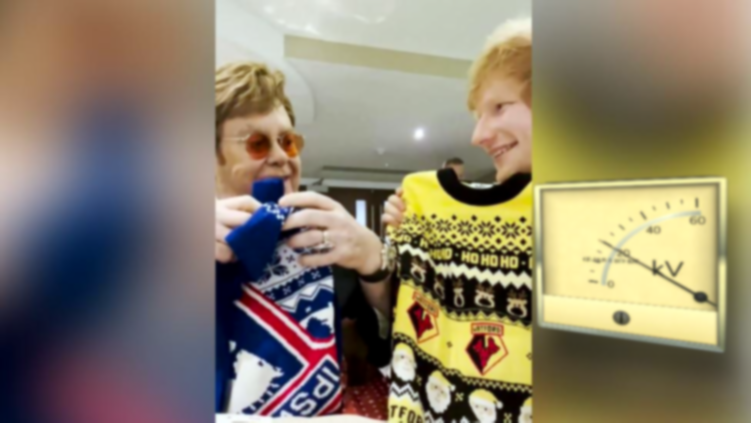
20 kV
